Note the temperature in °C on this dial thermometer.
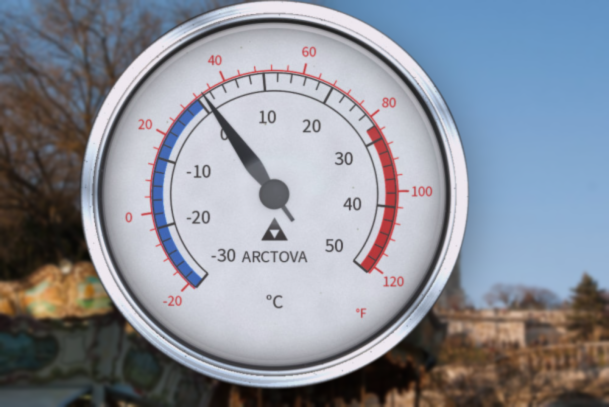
1 °C
